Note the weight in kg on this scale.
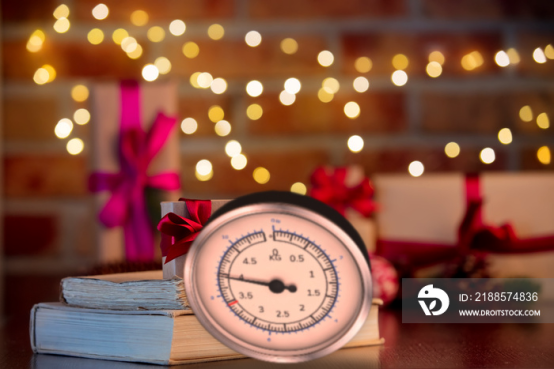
4 kg
